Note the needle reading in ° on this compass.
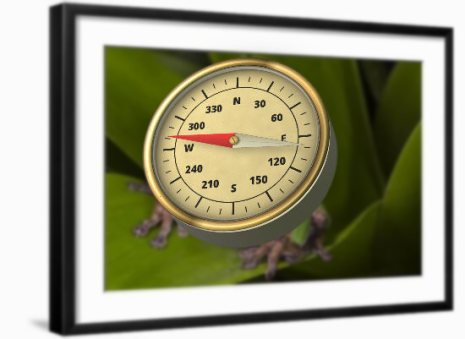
280 °
